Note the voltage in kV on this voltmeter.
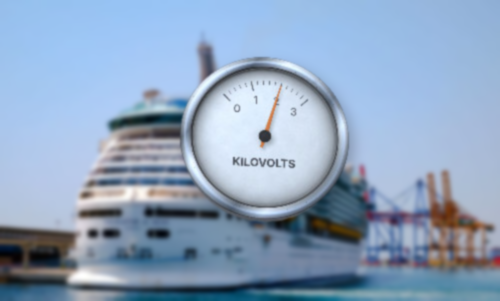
2 kV
